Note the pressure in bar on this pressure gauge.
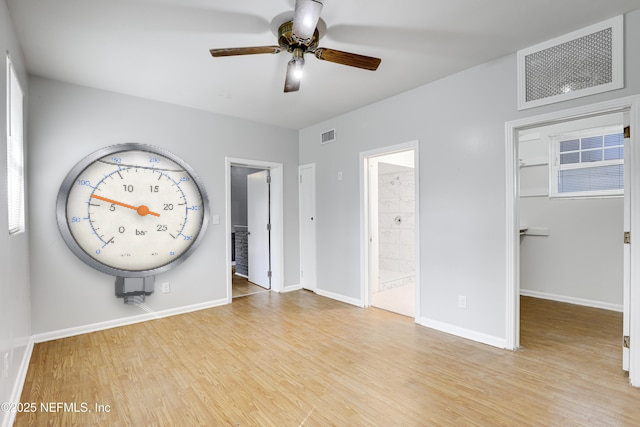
6 bar
